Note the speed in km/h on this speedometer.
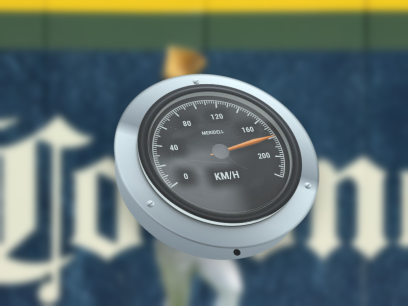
180 km/h
